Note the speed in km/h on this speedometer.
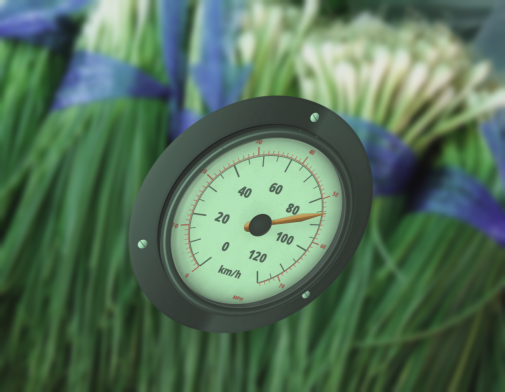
85 km/h
